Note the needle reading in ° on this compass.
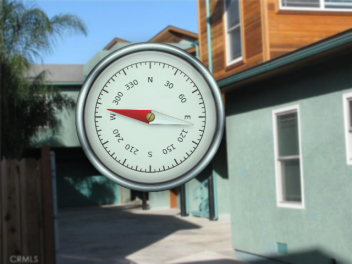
280 °
